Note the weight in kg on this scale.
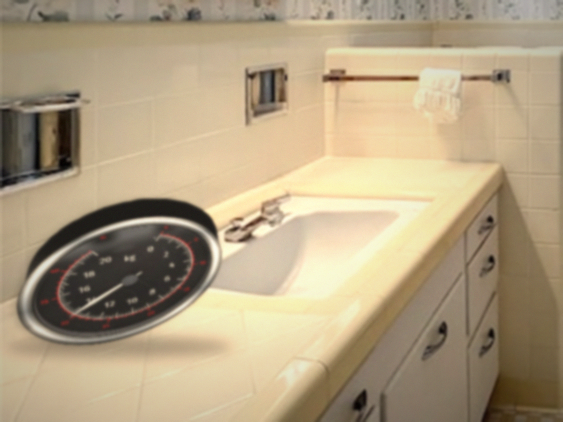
14 kg
